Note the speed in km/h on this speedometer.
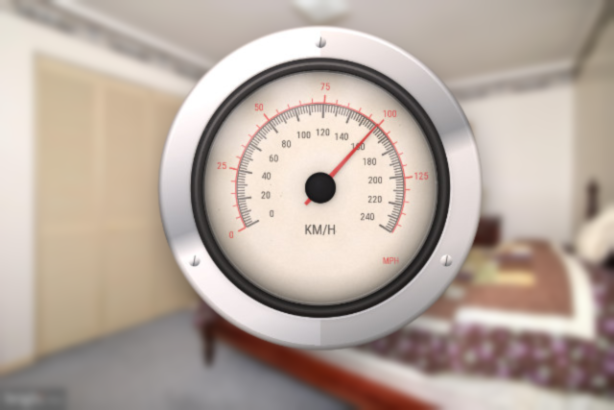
160 km/h
